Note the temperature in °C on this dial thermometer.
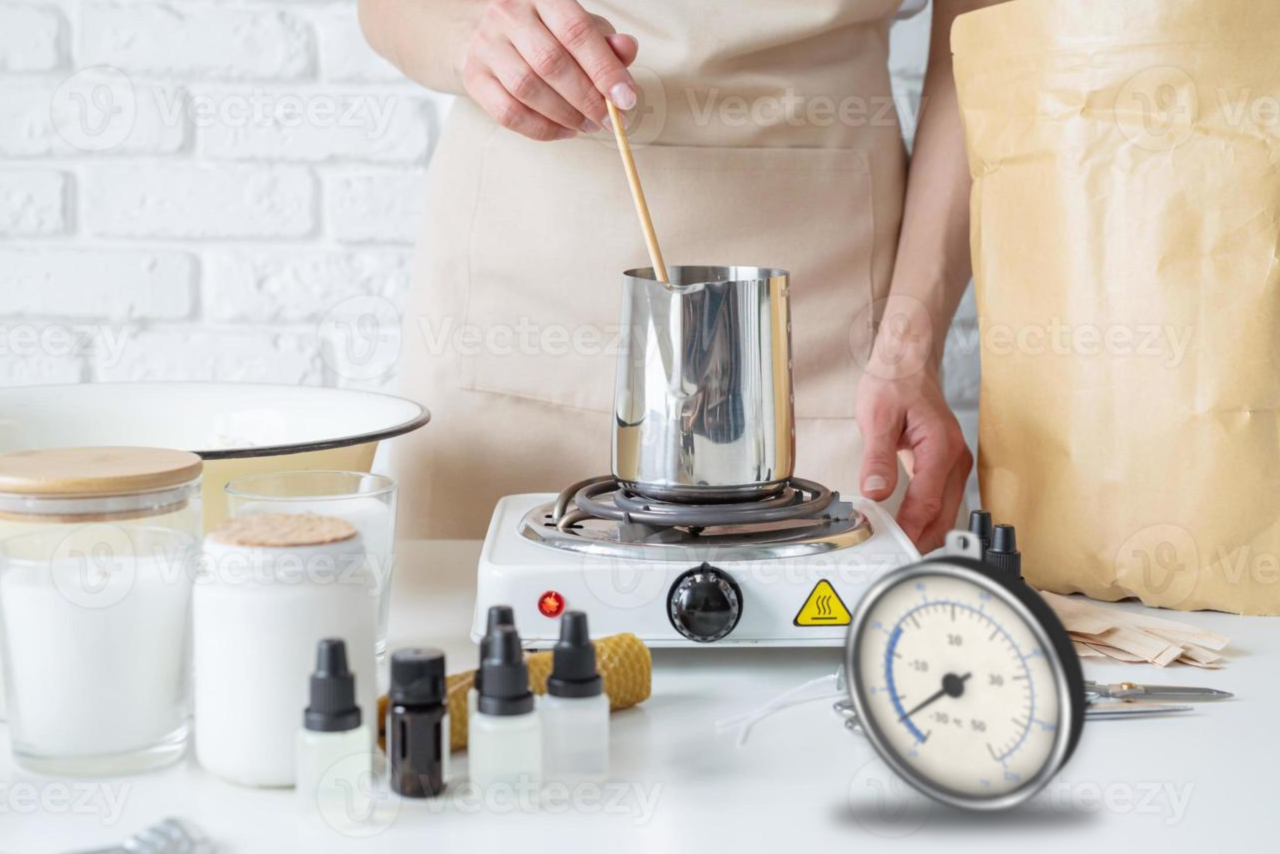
-24 °C
